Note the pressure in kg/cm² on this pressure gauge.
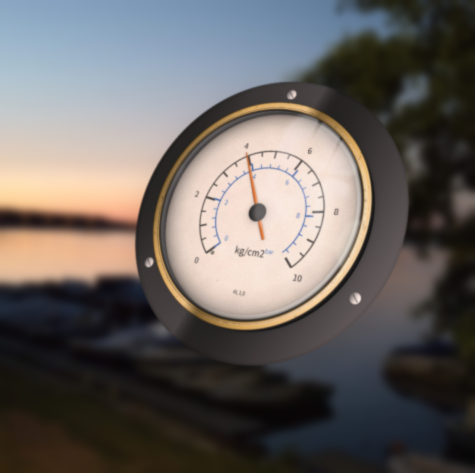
4 kg/cm²
